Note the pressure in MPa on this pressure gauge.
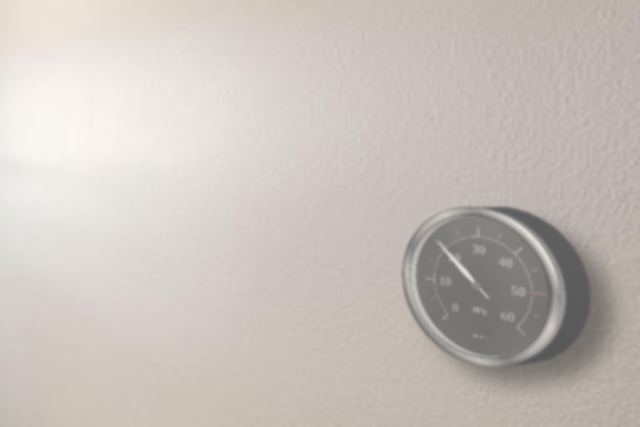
20 MPa
